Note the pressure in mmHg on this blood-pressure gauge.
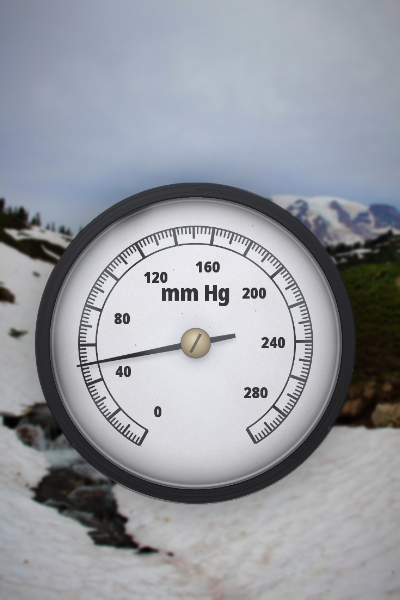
50 mmHg
